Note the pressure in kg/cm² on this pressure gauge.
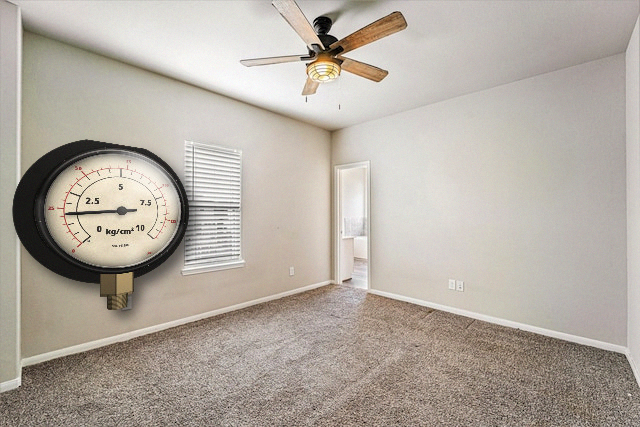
1.5 kg/cm²
